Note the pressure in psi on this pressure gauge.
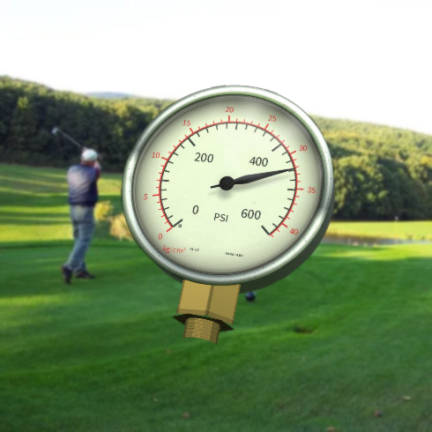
460 psi
